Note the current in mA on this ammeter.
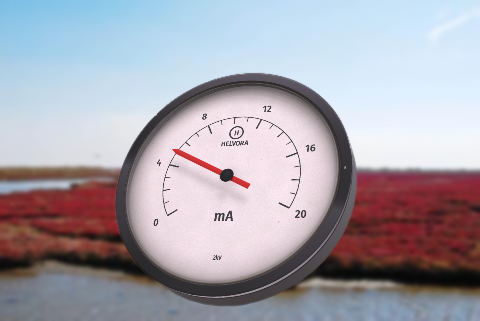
5 mA
